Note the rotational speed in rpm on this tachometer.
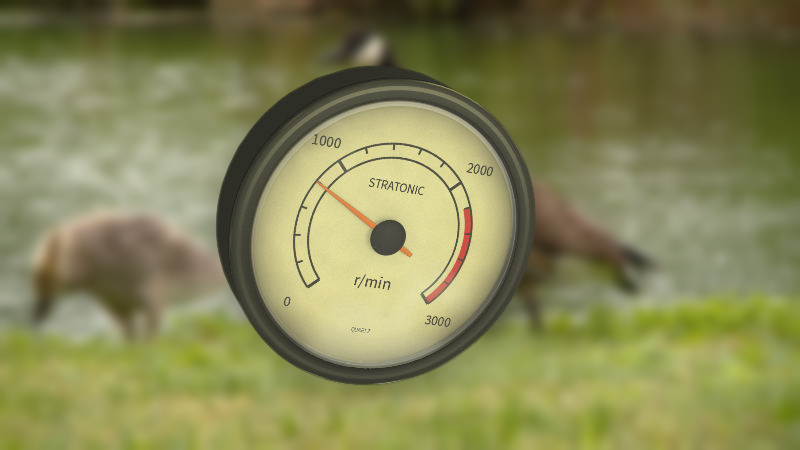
800 rpm
